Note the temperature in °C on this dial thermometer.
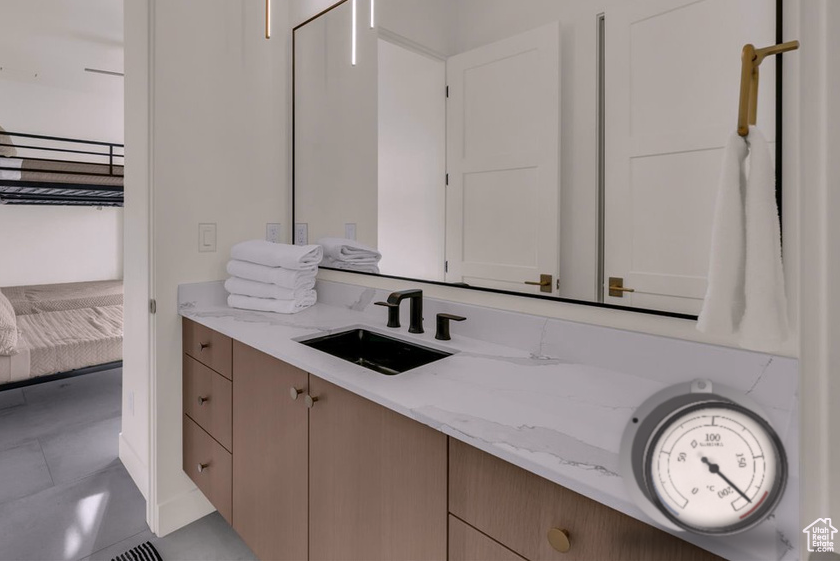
187.5 °C
